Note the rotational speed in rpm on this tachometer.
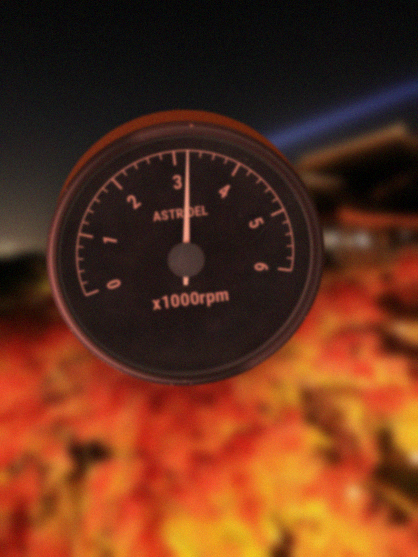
3200 rpm
